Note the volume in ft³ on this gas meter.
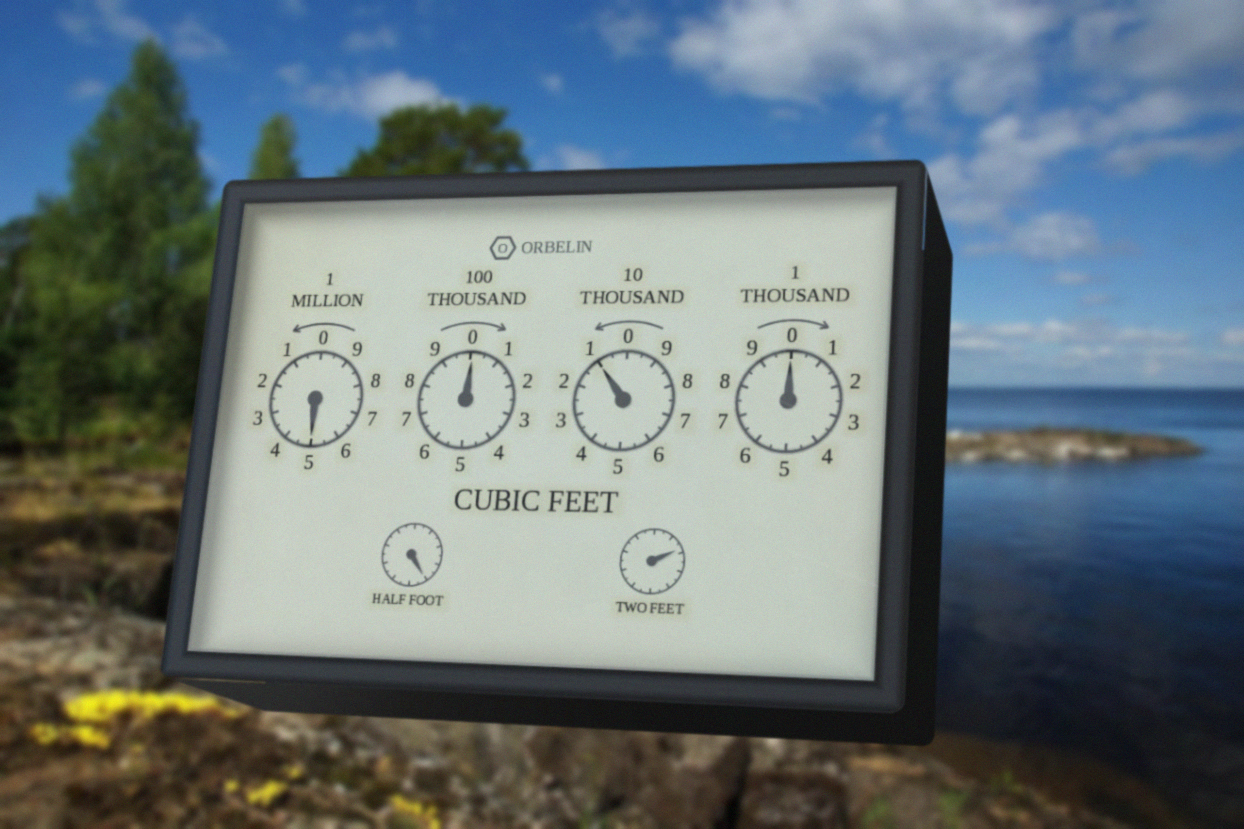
501000 ft³
